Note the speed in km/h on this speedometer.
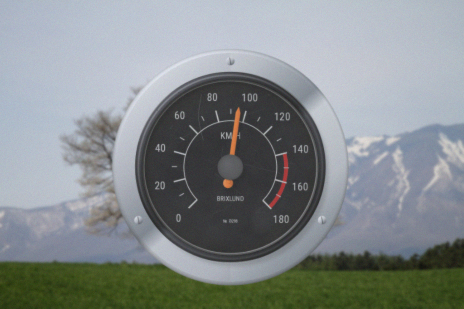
95 km/h
